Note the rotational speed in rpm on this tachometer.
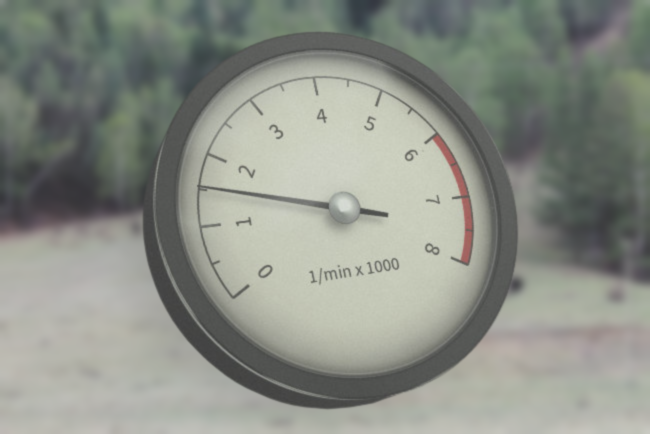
1500 rpm
